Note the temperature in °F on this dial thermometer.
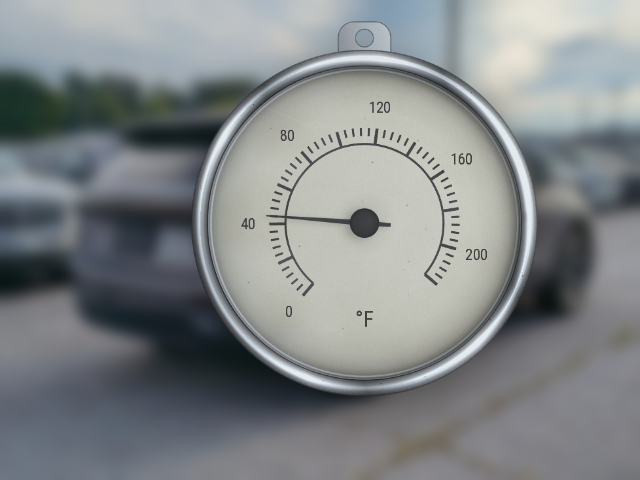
44 °F
